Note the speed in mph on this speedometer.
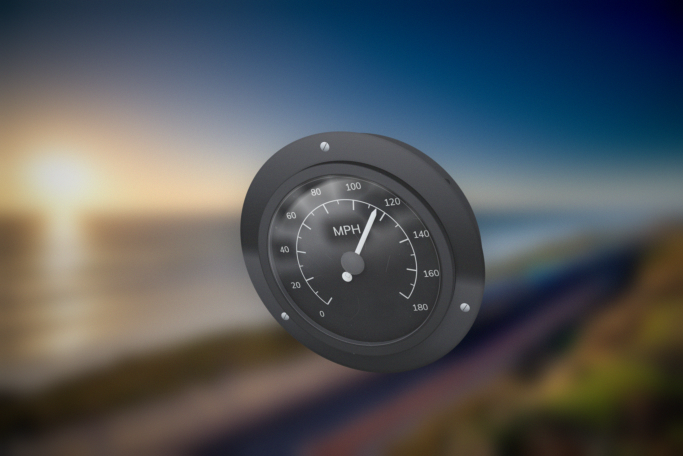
115 mph
